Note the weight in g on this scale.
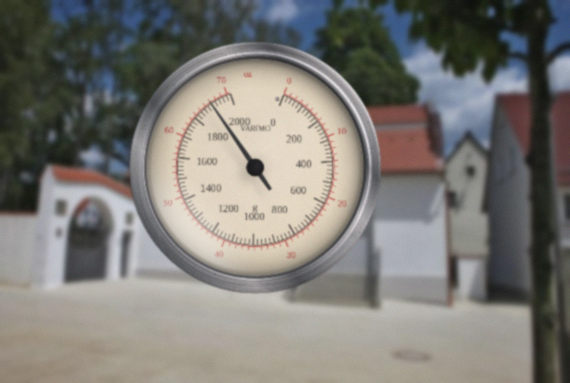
1900 g
